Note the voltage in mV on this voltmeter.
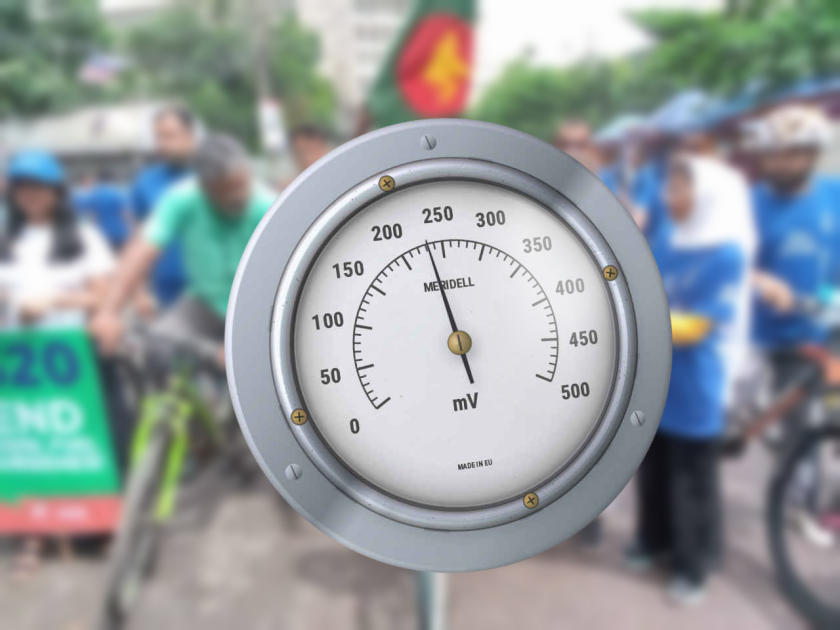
230 mV
